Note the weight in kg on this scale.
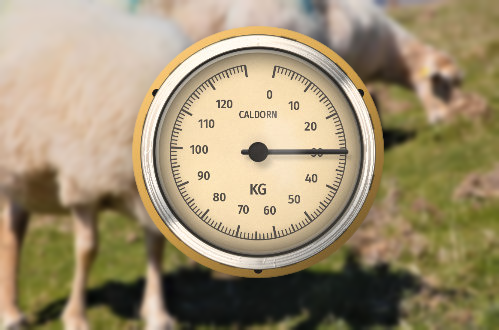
30 kg
